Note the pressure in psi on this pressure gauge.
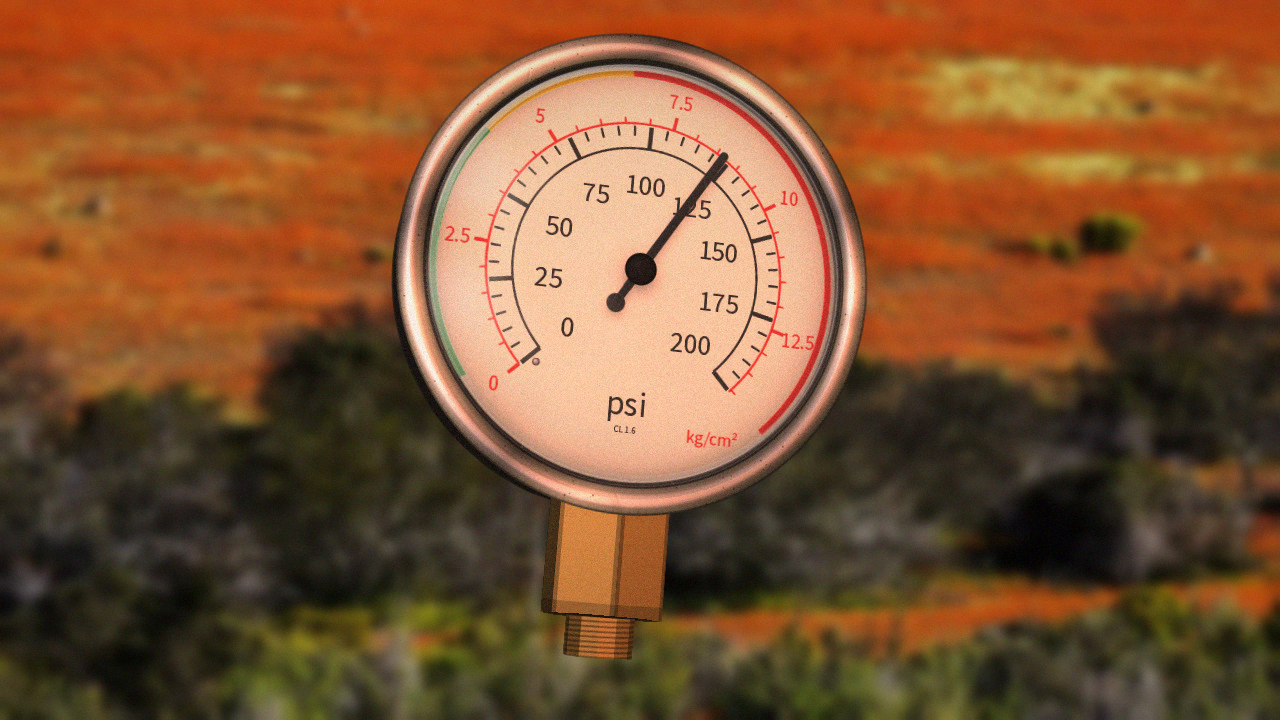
122.5 psi
